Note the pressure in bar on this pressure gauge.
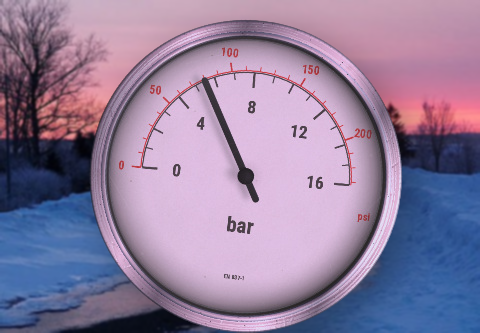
5.5 bar
